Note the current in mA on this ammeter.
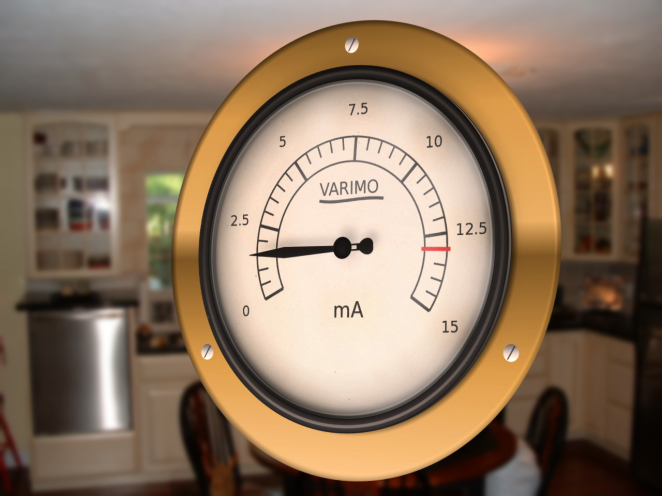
1.5 mA
